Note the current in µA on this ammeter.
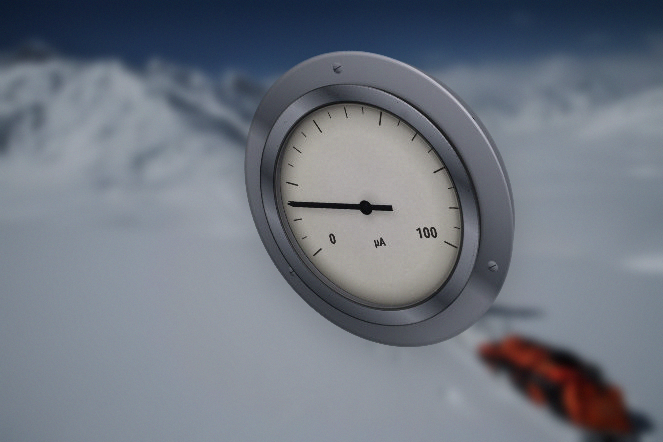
15 µA
